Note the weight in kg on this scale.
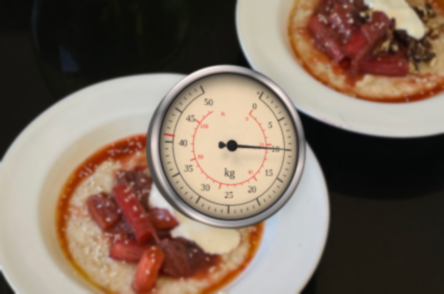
10 kg
